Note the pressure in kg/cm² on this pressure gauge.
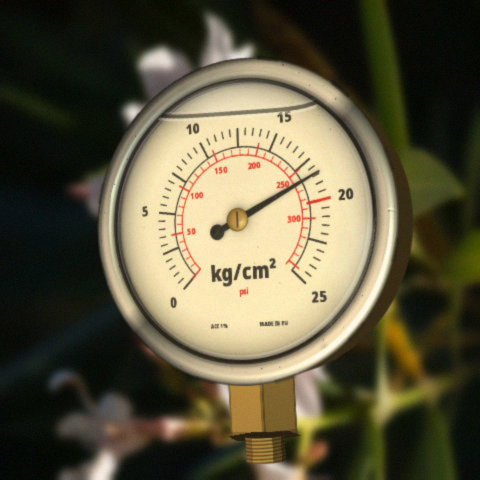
18.5 kg/cm²
